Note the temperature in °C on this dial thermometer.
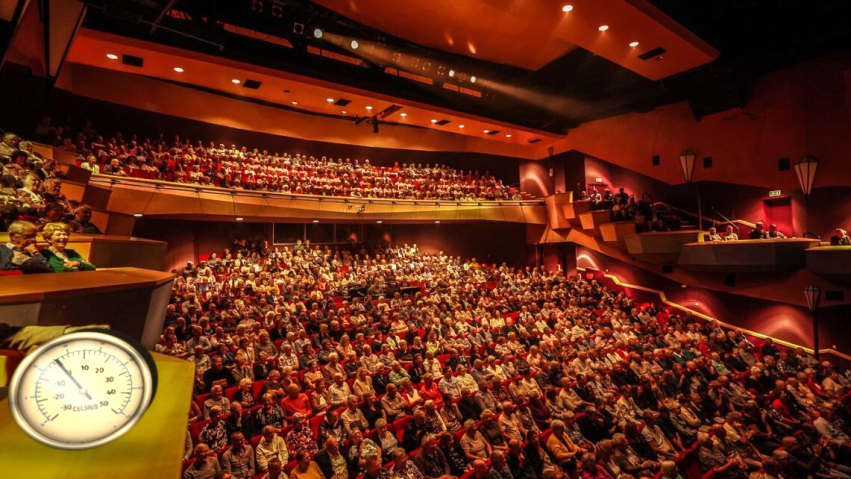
0 °C
